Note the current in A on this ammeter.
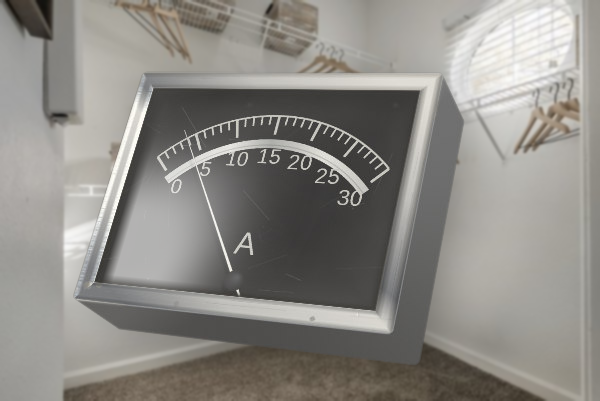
4 A
